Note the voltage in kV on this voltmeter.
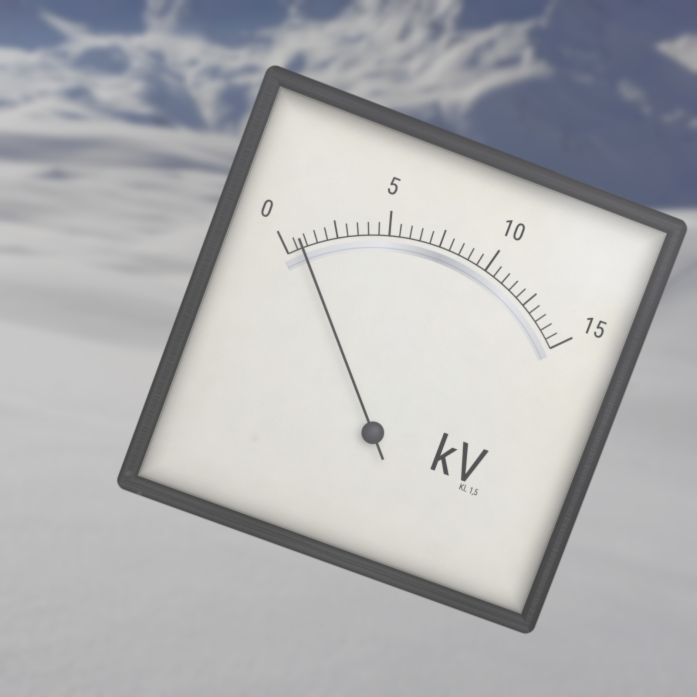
0.75 kV
